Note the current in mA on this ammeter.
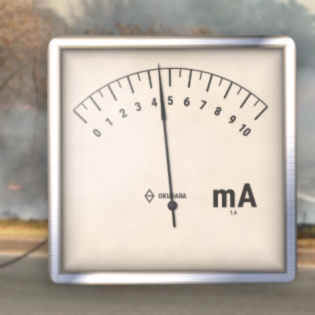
4.5 mA
